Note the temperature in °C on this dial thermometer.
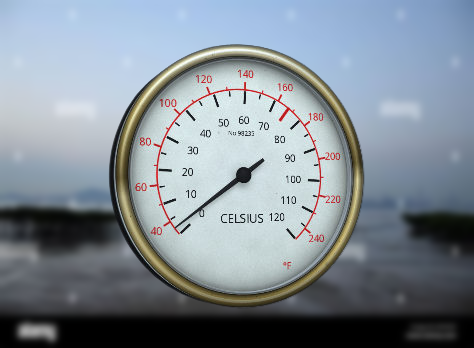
2.5 °C
